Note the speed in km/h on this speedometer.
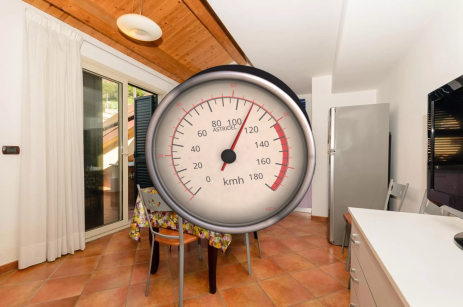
110 km/h
